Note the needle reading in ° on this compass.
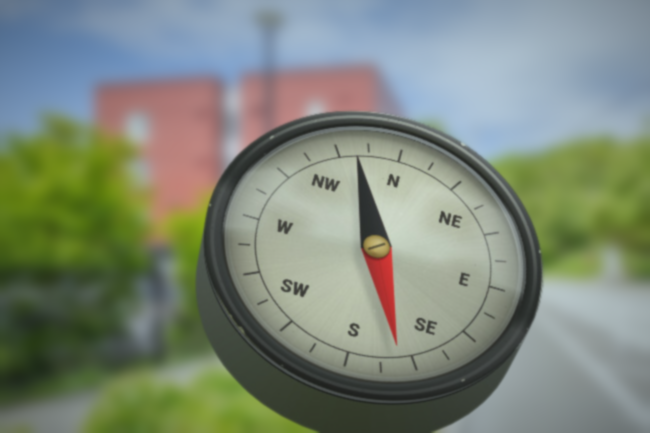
157.5 °
